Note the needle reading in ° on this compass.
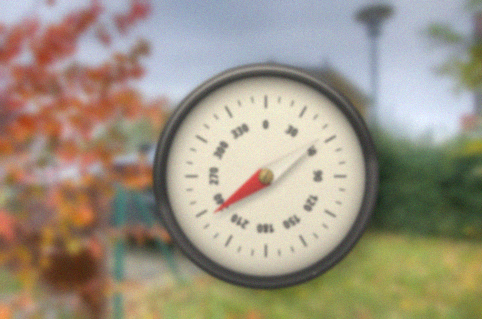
235 °
